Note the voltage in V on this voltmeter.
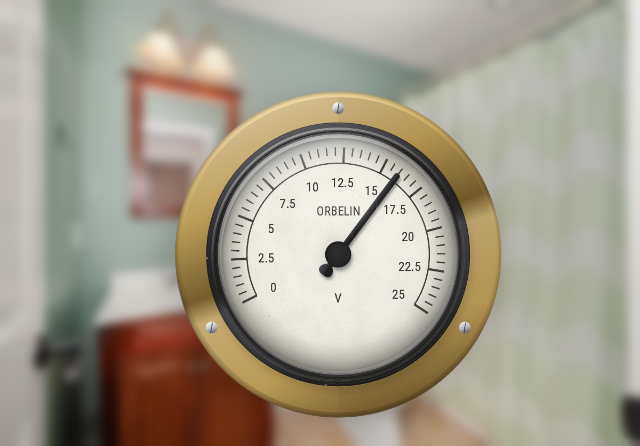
16 V
